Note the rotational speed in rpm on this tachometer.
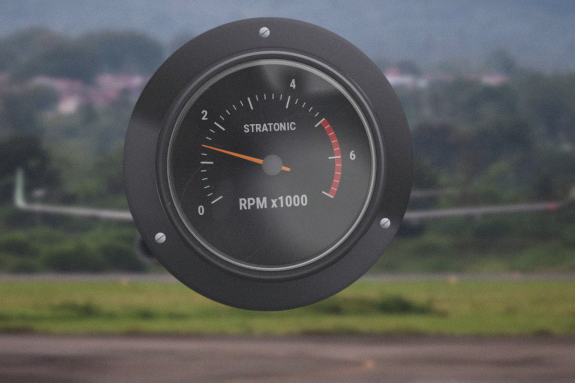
1400 rpm
